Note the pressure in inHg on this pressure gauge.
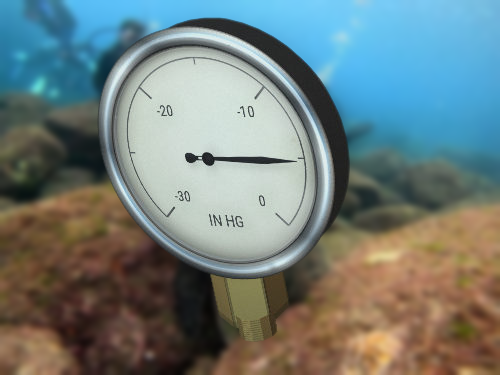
-5 inHg
